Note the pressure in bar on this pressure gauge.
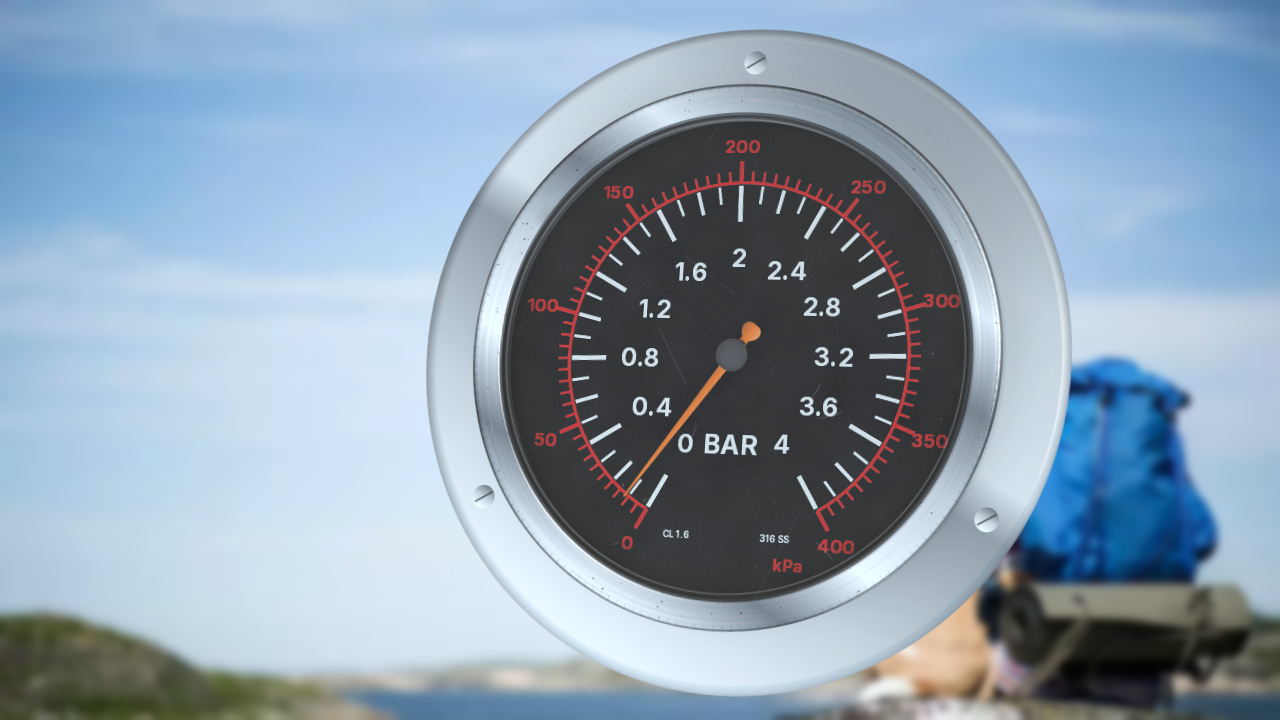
0.1 bar
